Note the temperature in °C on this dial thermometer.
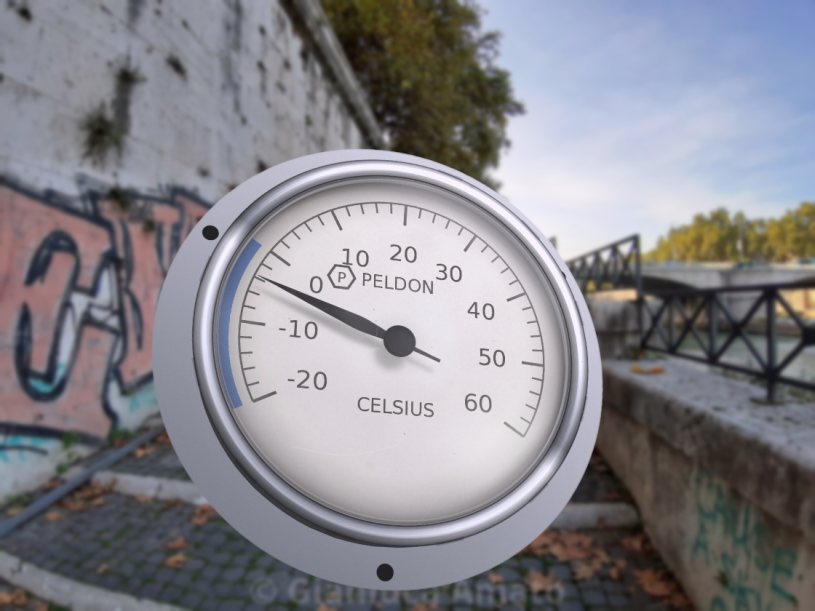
-4 °C
